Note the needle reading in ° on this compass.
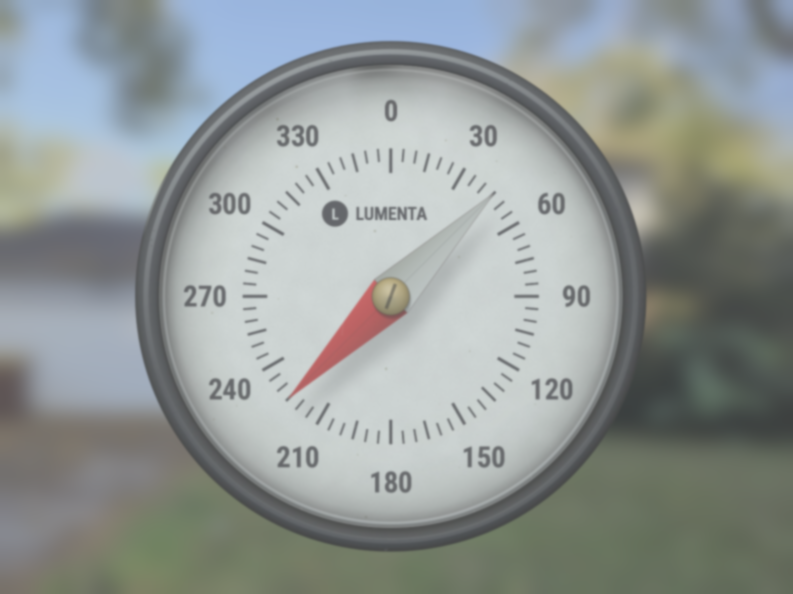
225 °
